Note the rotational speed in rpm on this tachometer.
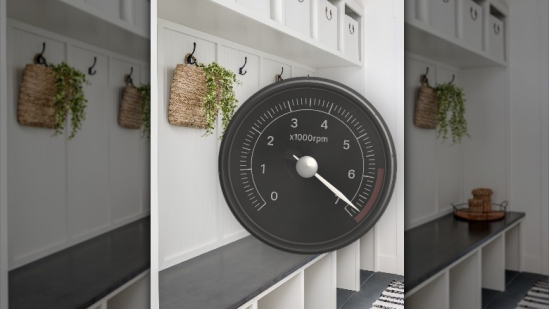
6800 rpm
